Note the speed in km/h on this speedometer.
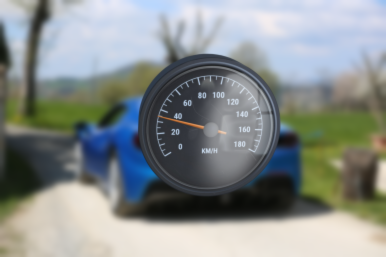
35 km/h
